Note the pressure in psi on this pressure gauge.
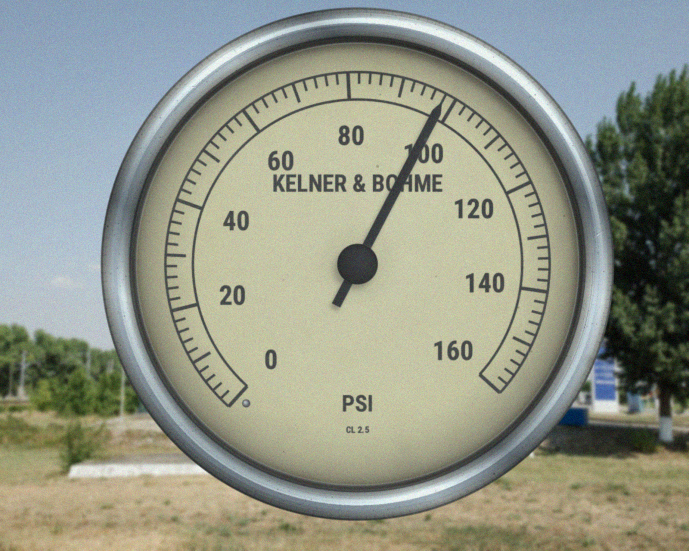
98 psi
